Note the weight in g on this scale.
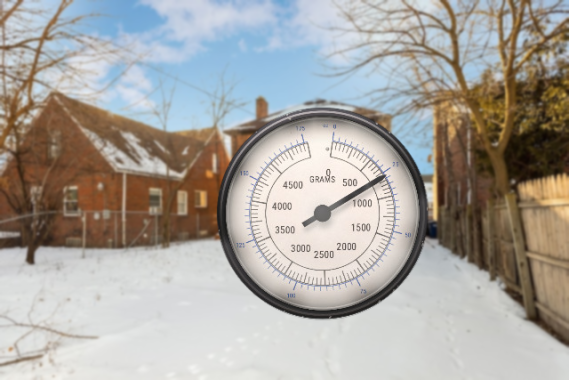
750 g
